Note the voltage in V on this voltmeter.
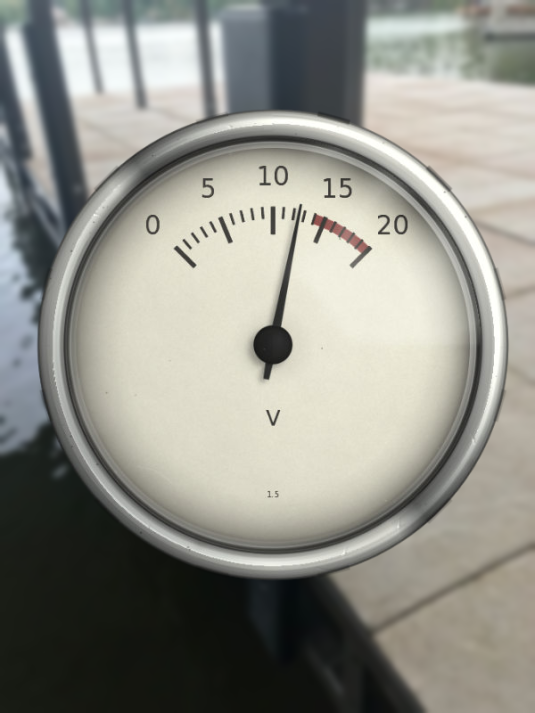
12.5 V
